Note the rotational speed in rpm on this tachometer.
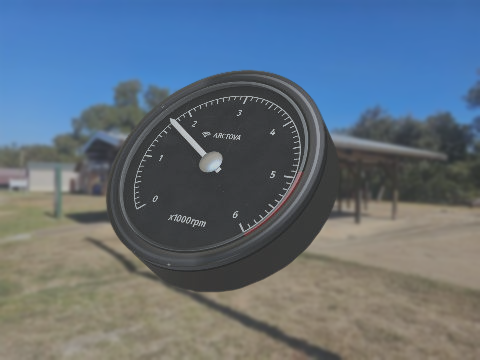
1700 rpm
